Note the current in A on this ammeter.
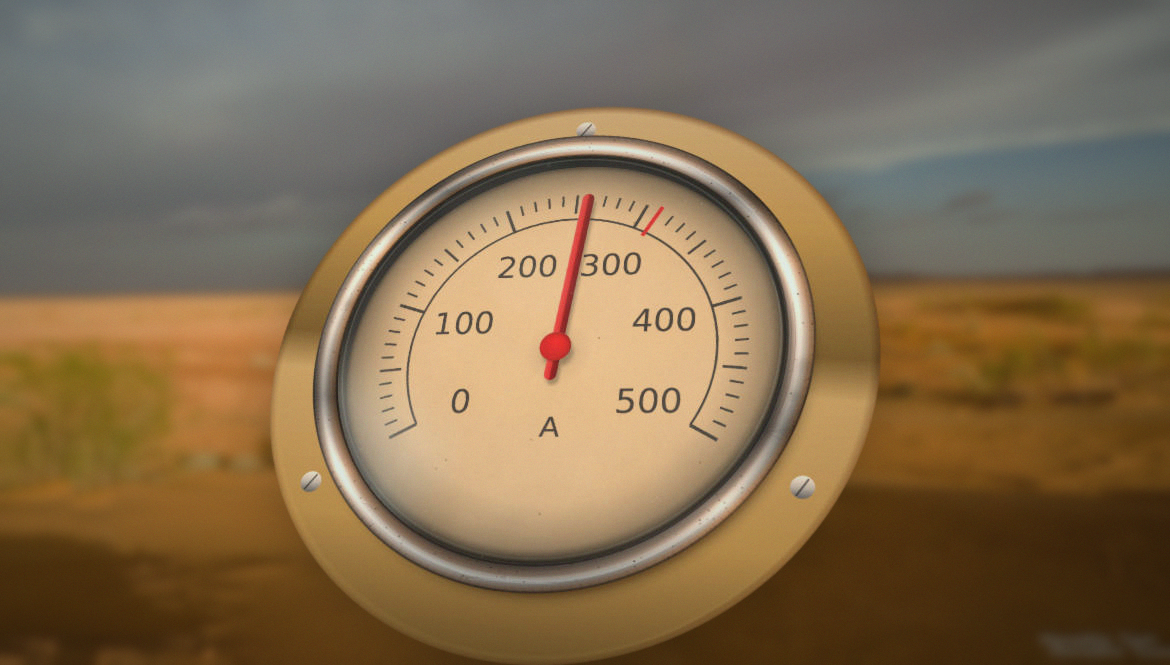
260 A
